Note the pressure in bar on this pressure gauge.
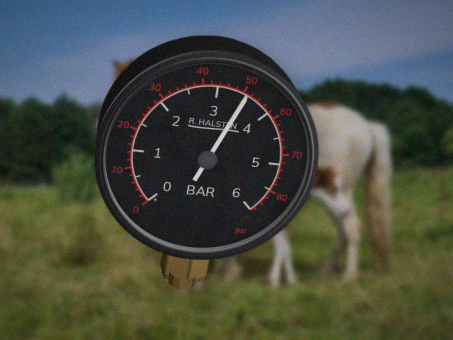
3.5 bar
